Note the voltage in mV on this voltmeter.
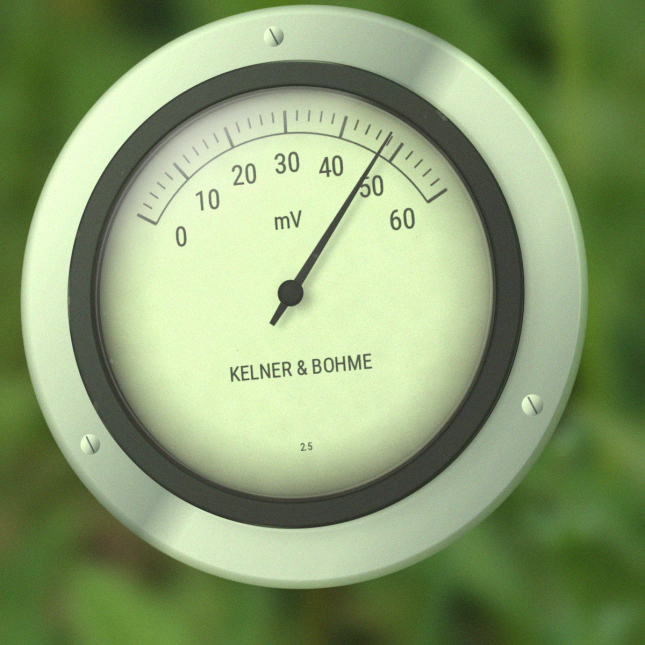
48 mV
